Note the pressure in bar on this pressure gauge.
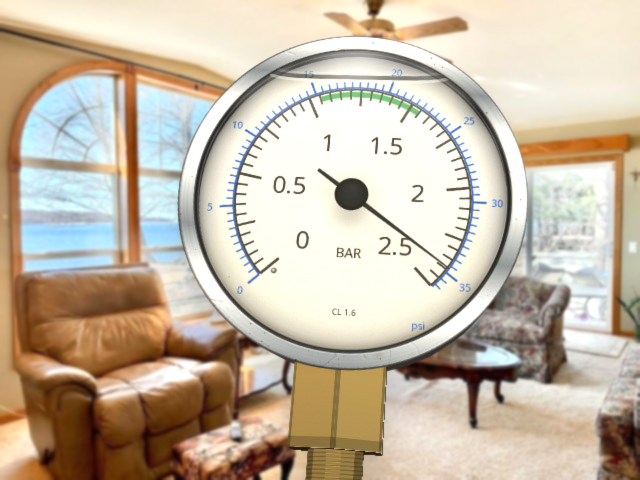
2.4 bar
